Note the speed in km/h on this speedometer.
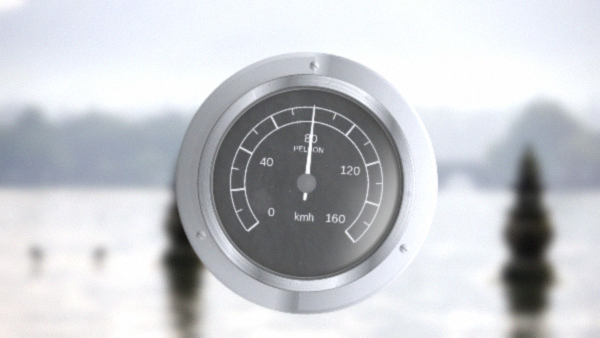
80 km/h
